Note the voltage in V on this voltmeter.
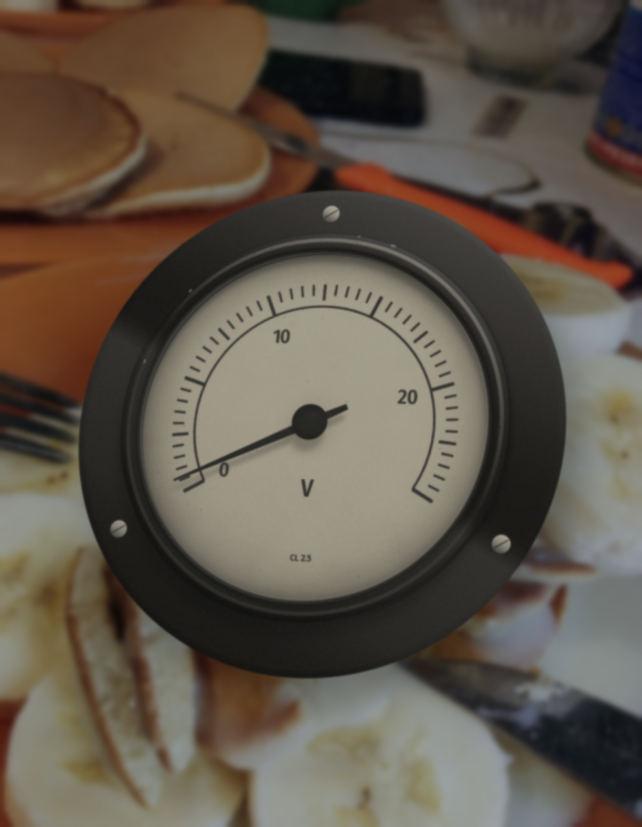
0.5 V
